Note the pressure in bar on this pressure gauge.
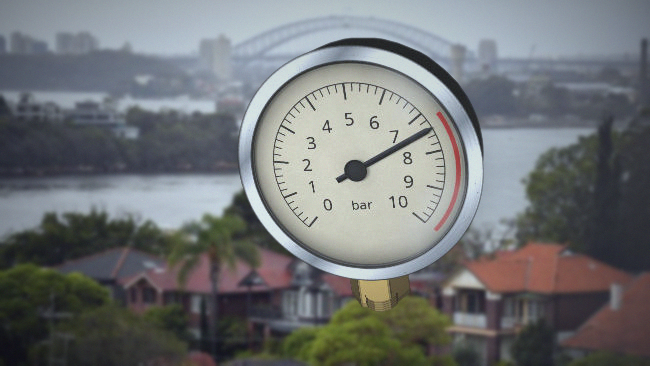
7.4 bar
